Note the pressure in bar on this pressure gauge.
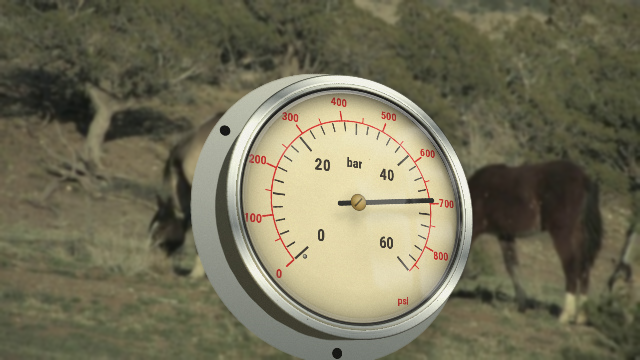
48 bar
